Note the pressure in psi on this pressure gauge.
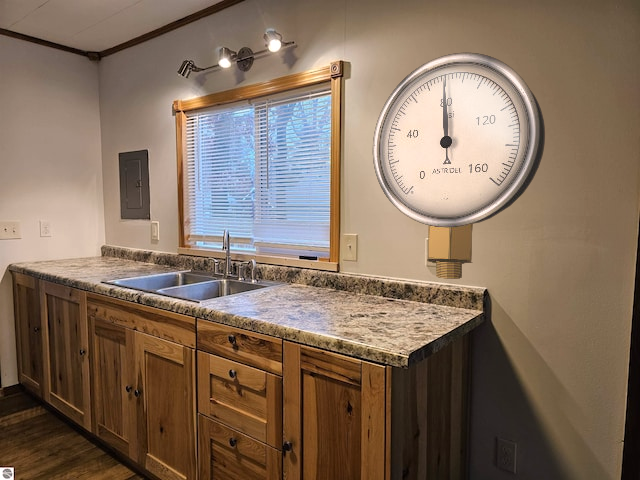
80 psi
